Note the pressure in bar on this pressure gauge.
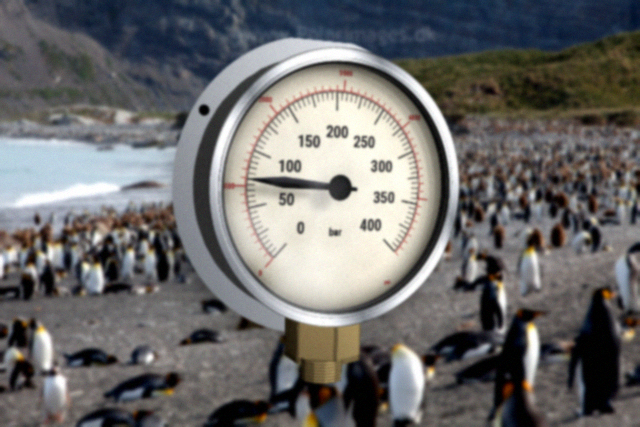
75 bar
